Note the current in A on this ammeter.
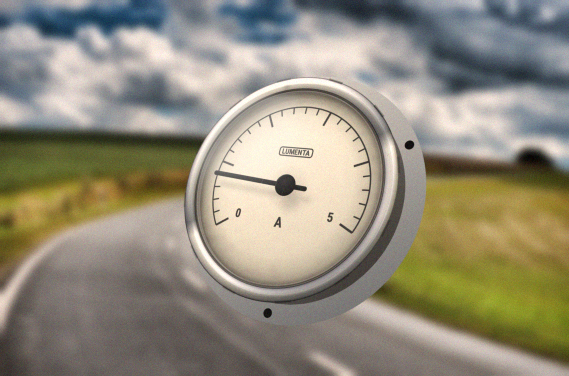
0.8 A
